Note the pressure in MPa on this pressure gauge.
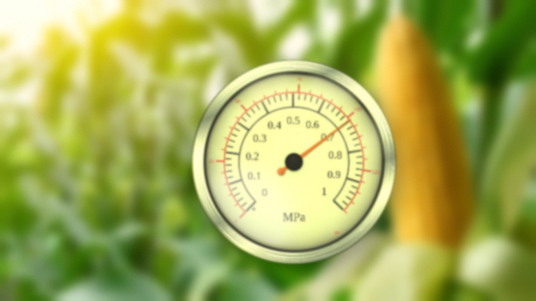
0.7 MPa
